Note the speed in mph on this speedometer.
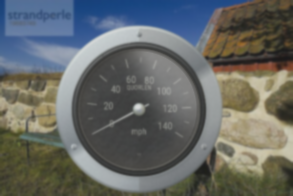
0 mph
